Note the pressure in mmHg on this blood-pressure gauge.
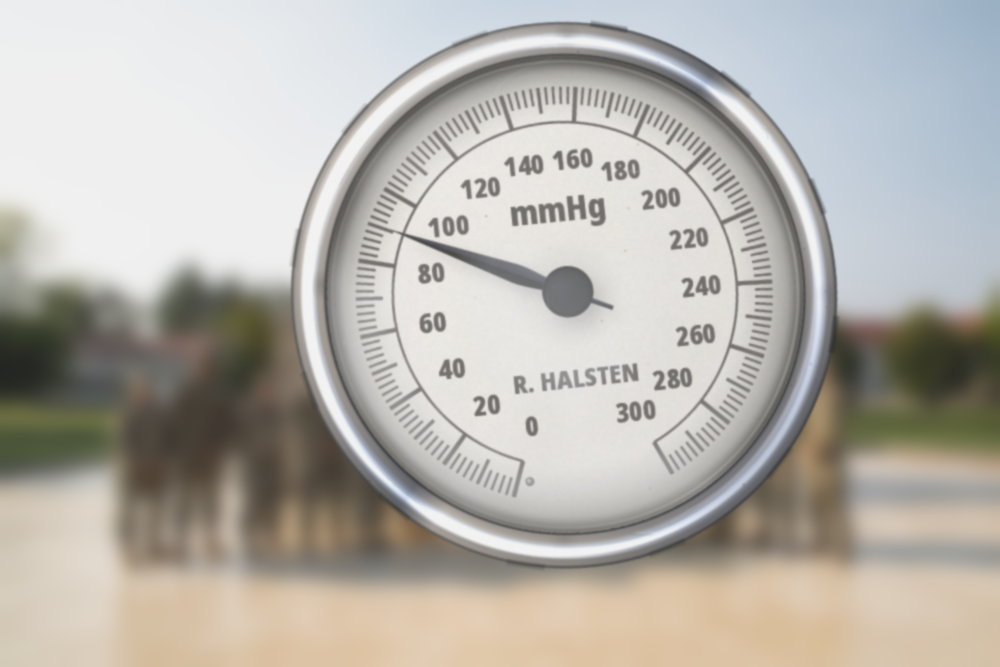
90 mmHg
